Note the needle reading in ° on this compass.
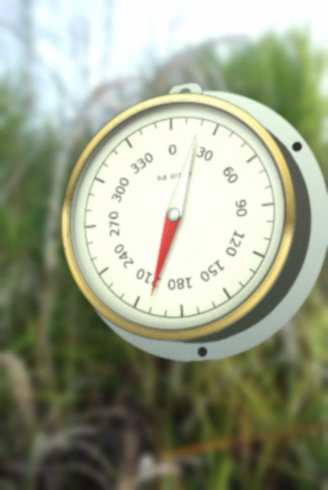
200 °
